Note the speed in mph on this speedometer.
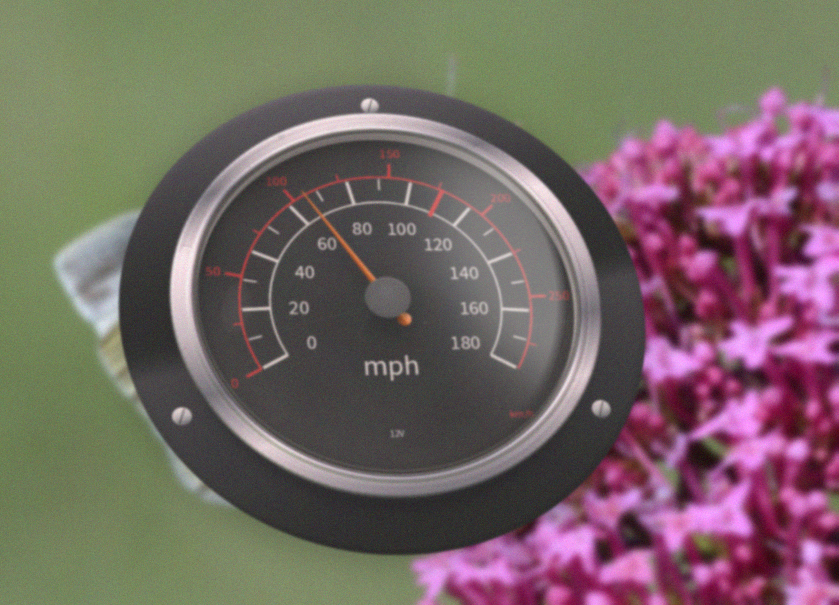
65 mph
